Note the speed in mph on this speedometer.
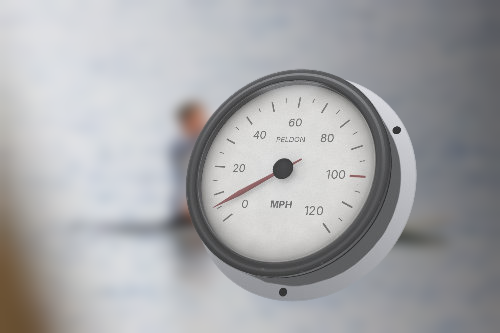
5 mph
